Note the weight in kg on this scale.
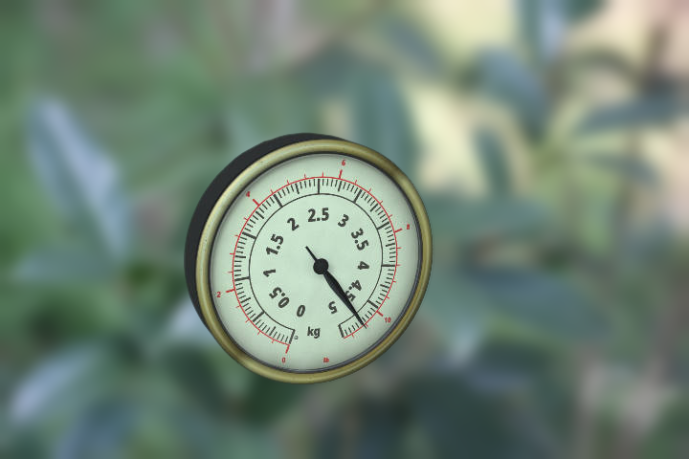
4.75 kg
